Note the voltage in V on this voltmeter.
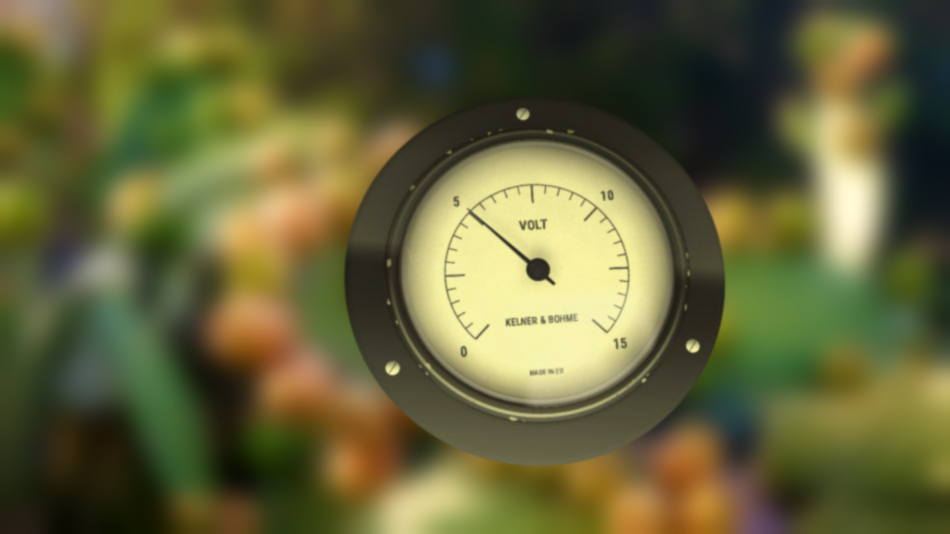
5 V
